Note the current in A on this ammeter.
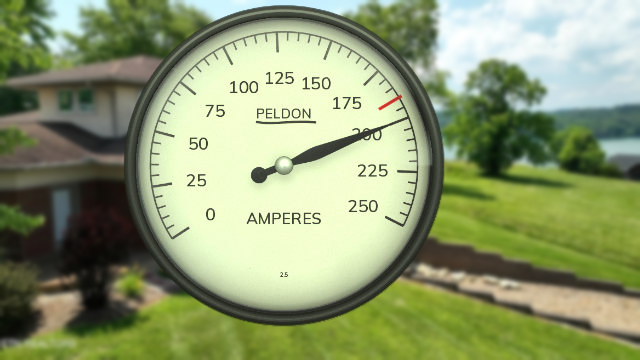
200 A
